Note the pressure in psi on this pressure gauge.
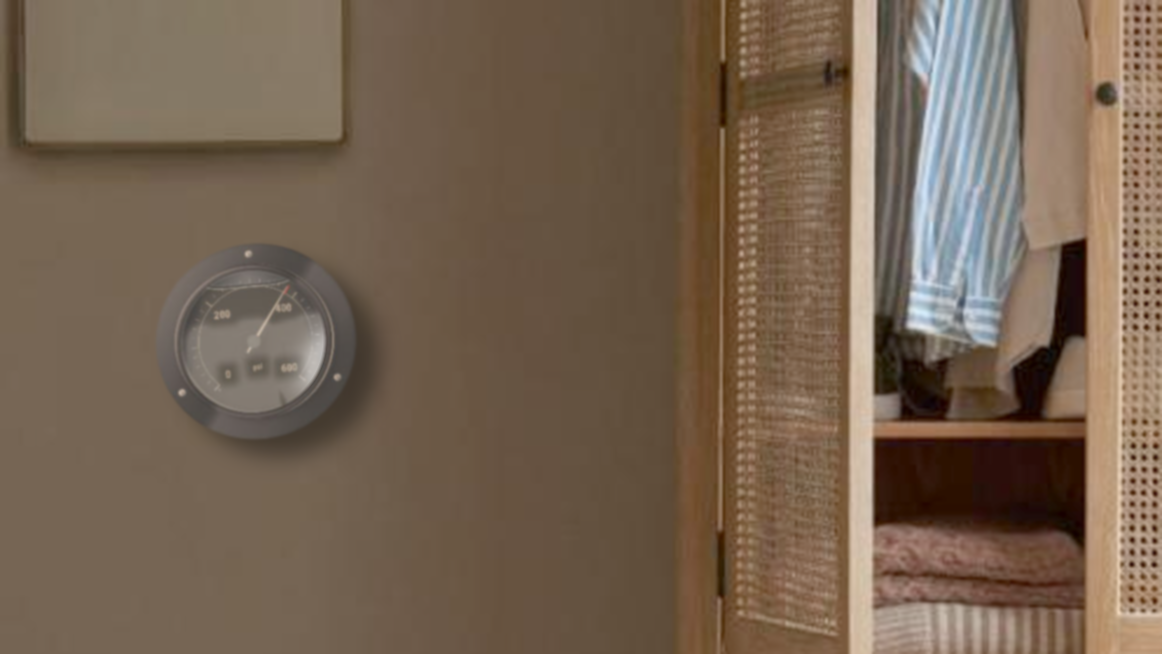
380 psi
